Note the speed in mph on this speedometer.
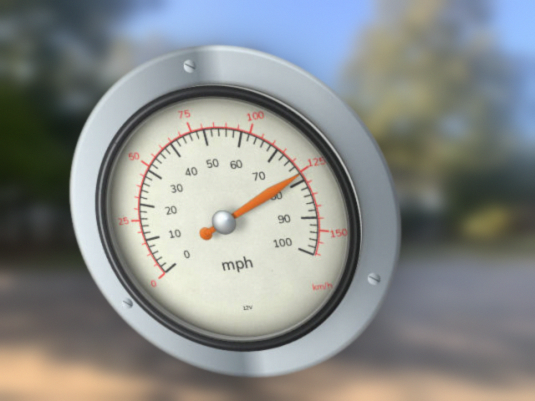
78 mph
